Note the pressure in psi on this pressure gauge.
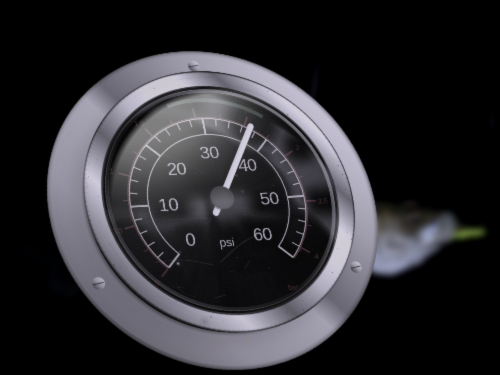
37 psi
